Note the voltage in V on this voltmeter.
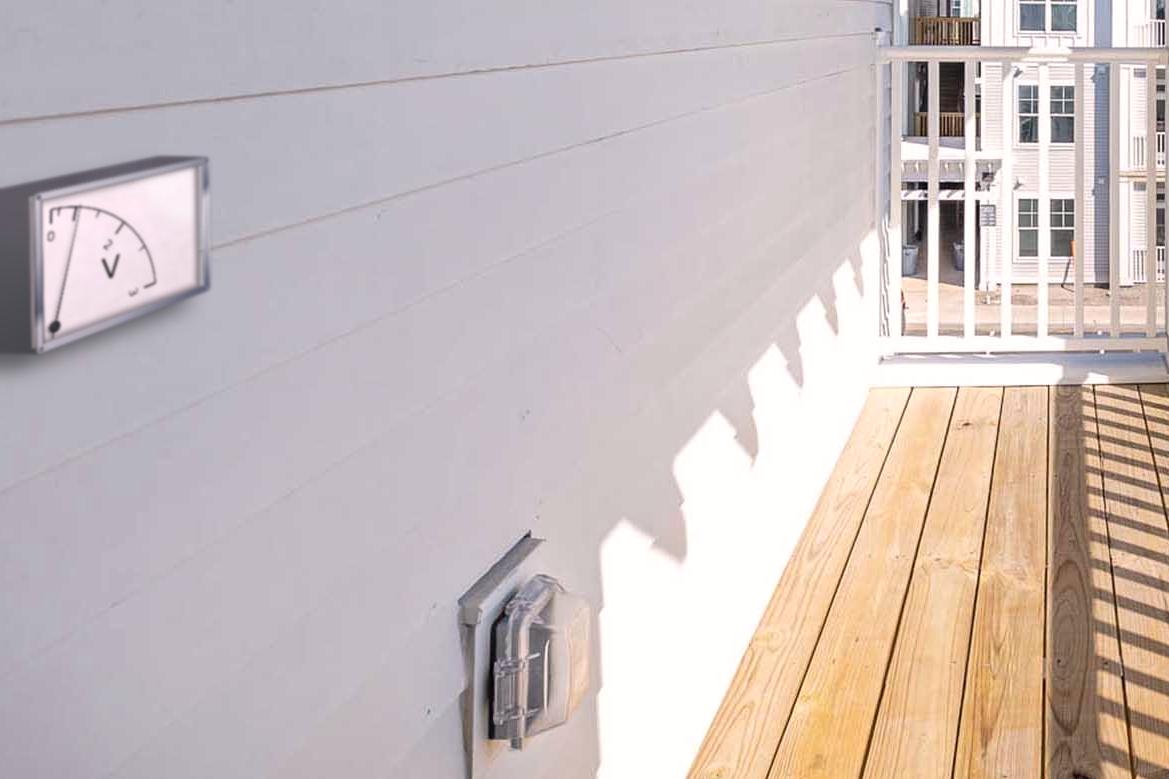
1 V
